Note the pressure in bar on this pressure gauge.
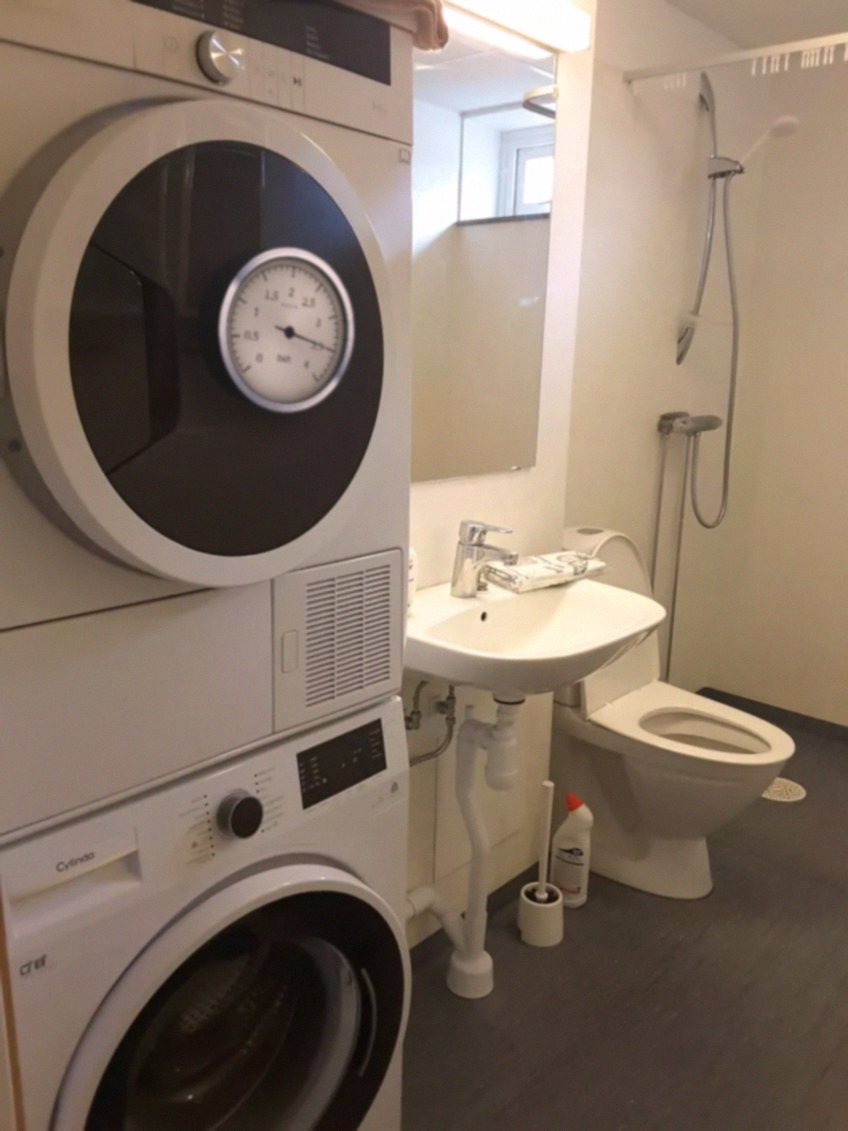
3.5 bar
